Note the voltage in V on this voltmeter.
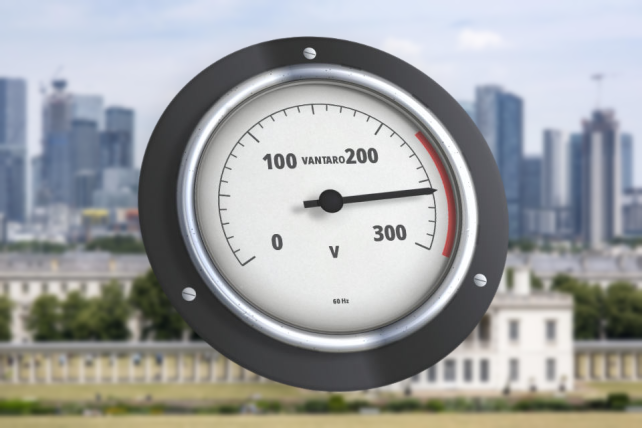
260 V
